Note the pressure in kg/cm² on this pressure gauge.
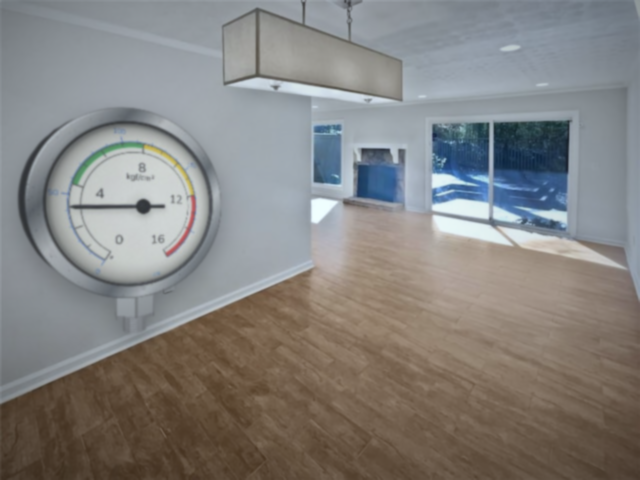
3 kg/cm²
